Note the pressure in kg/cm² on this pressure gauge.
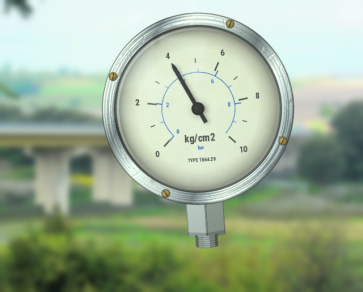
4 kg/cm²
